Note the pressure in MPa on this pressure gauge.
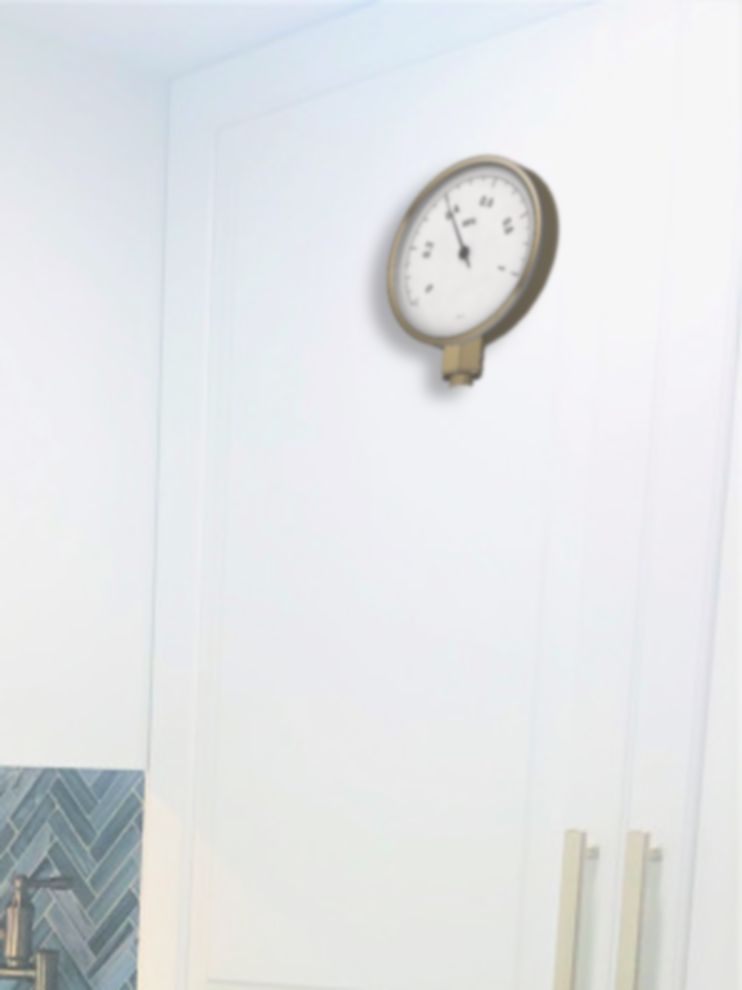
0.4 MPa
